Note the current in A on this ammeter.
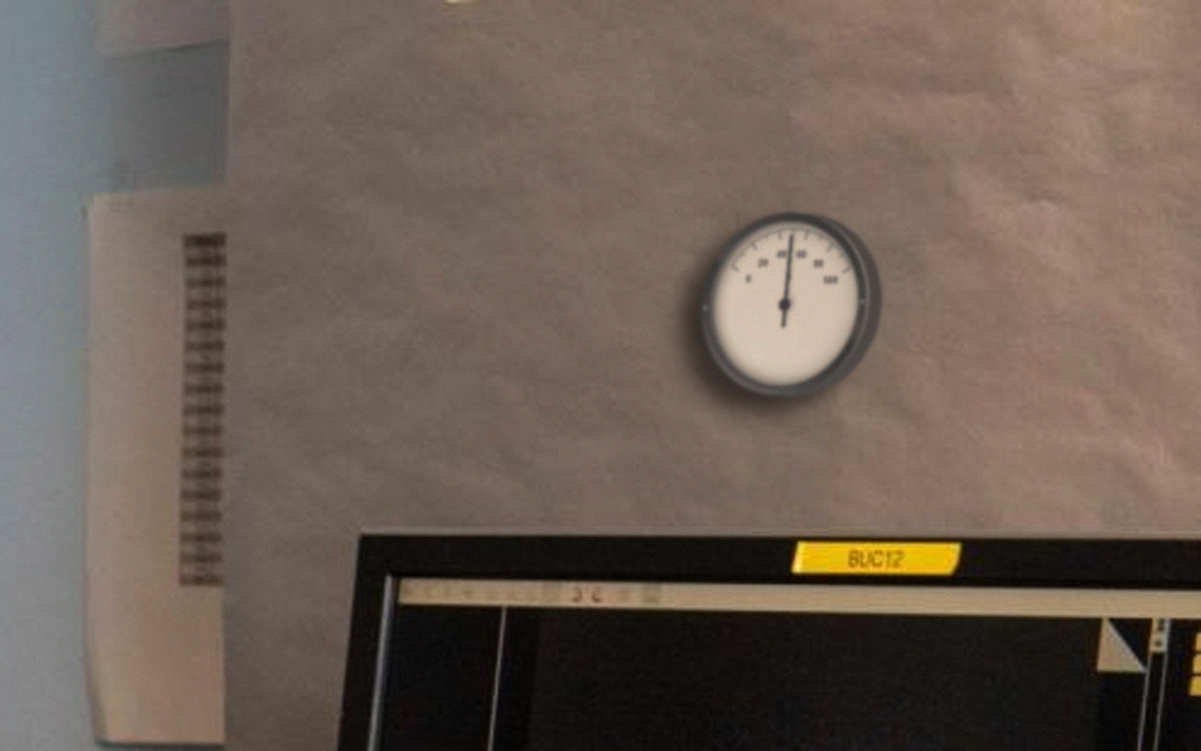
50 A
